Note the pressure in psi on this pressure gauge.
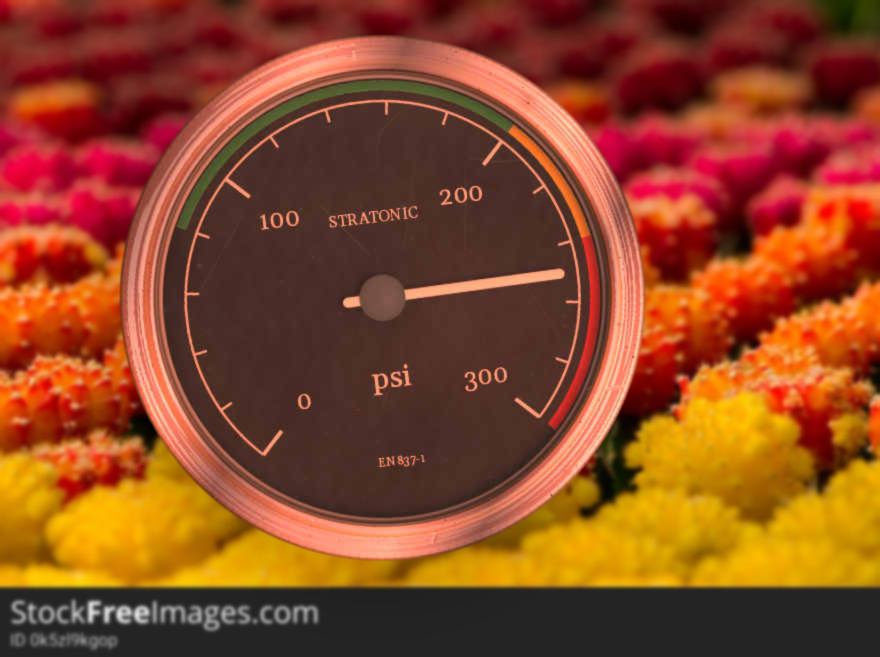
250 psi
